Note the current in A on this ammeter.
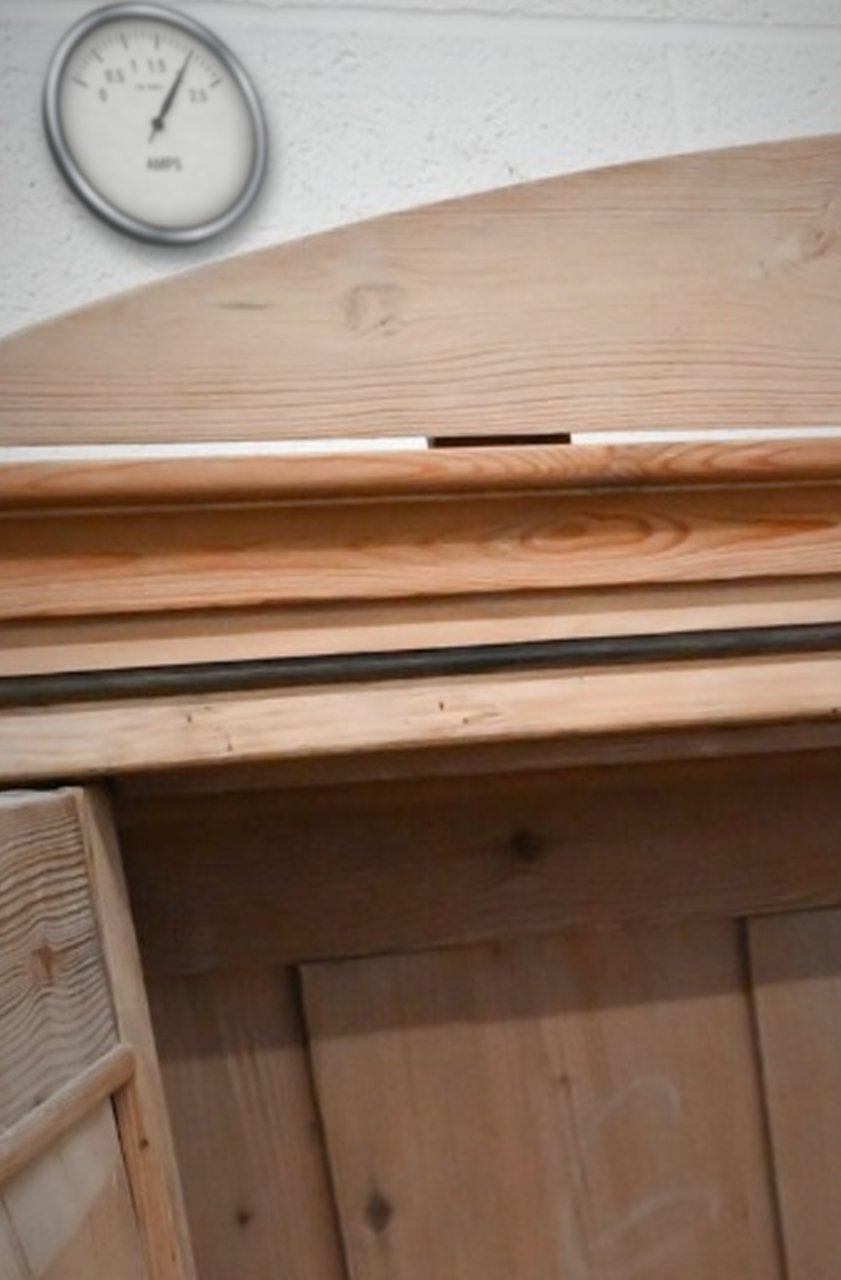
2 A
